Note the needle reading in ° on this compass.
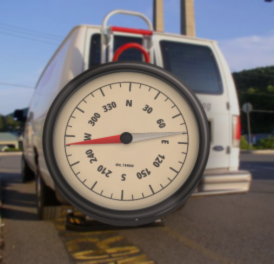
260 °
